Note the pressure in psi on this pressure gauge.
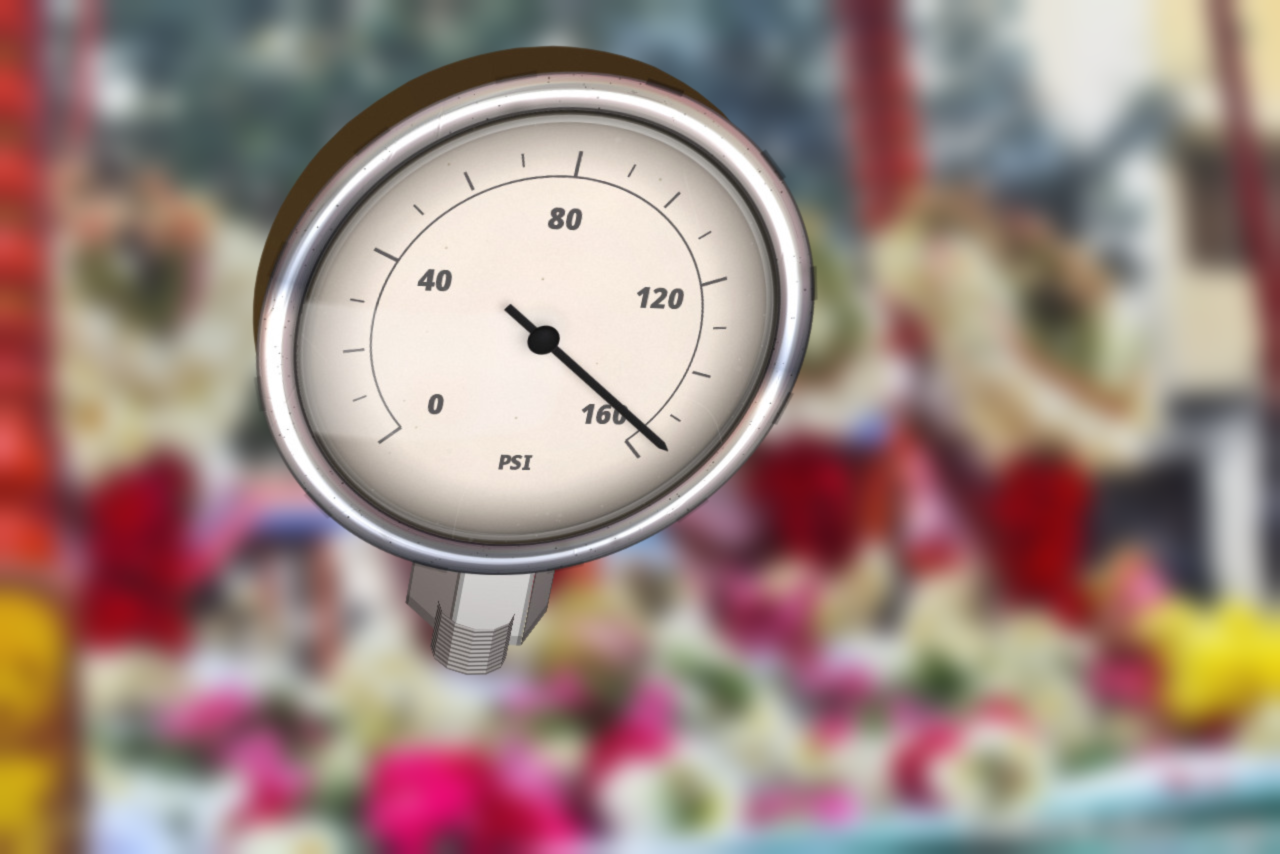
155 psi
